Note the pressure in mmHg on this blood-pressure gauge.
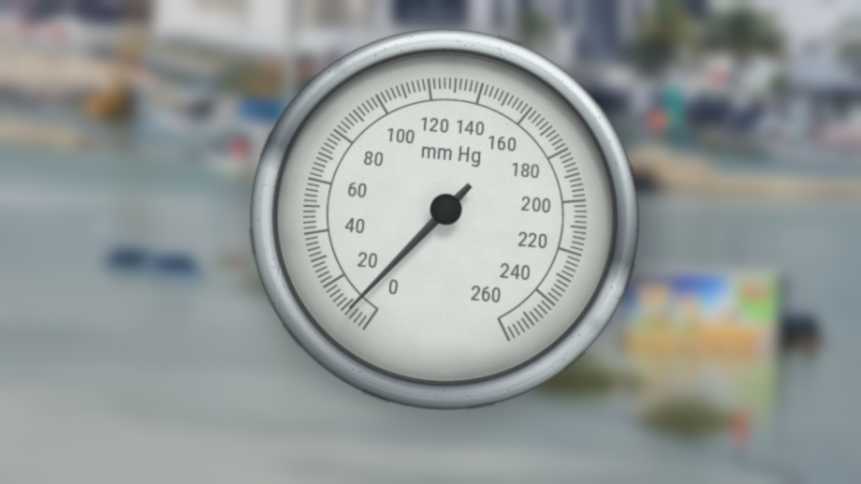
8 mmHg
